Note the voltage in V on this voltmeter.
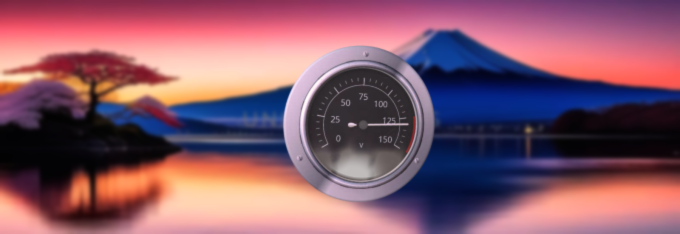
130 V
